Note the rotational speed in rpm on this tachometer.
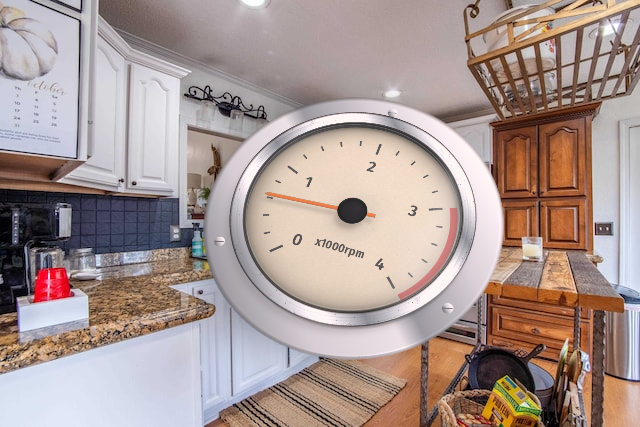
600 rpm
